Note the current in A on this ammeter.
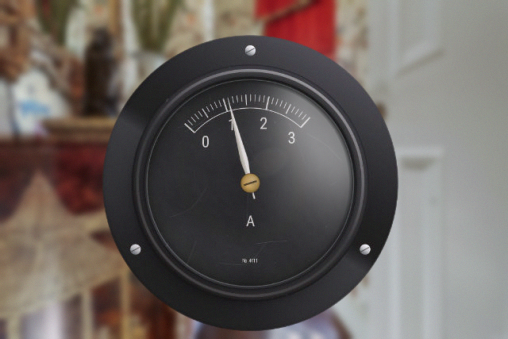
1.1 A
